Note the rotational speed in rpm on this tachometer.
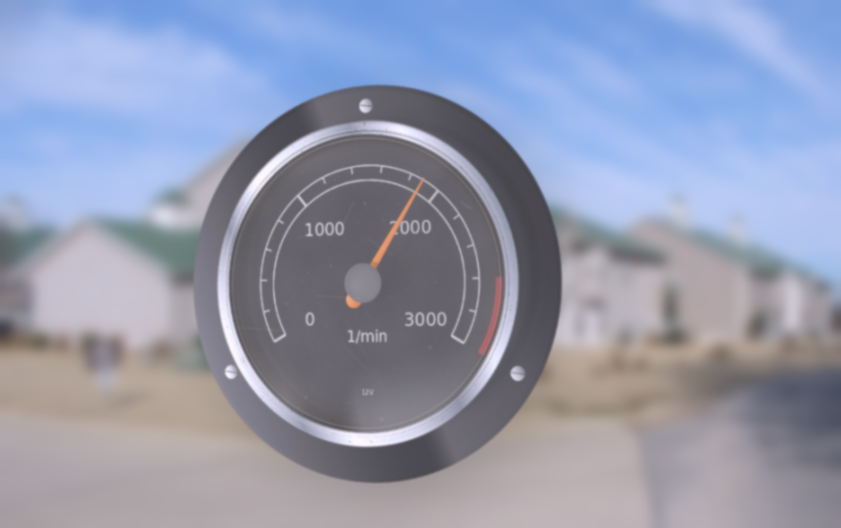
1900 rpm
